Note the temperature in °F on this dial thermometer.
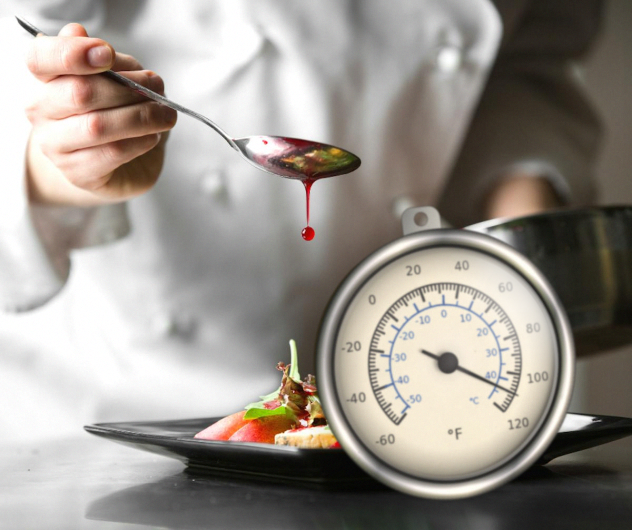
110 °F
